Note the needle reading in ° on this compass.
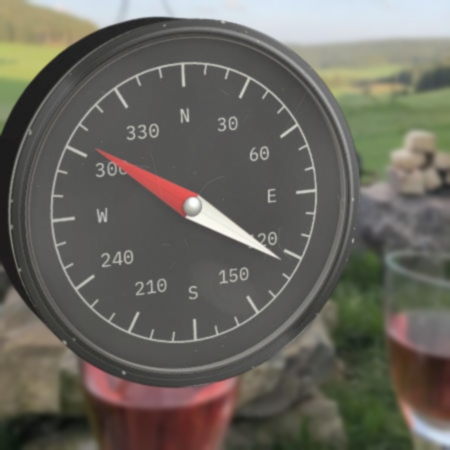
305 °
